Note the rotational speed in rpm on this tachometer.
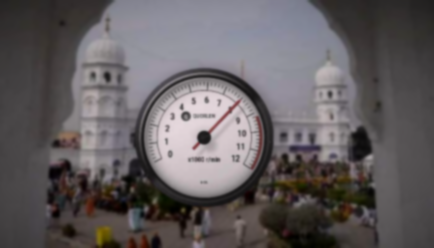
8000 rpm
